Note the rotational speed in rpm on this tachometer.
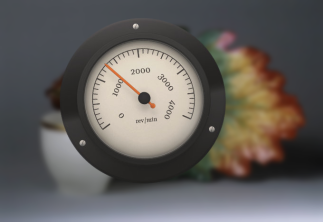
1300 rpm
